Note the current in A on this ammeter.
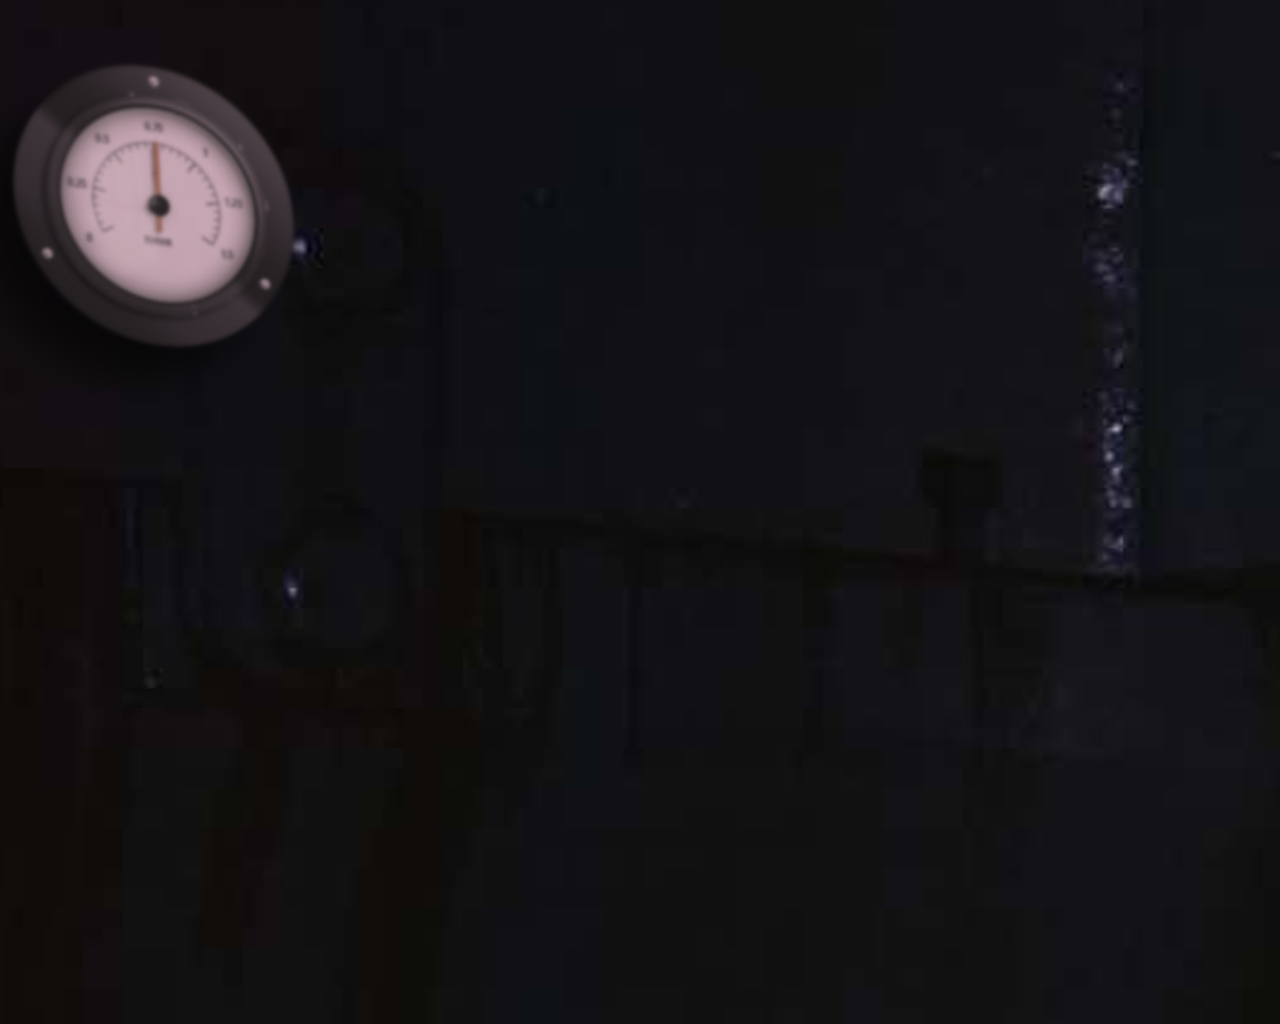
0.75 A
